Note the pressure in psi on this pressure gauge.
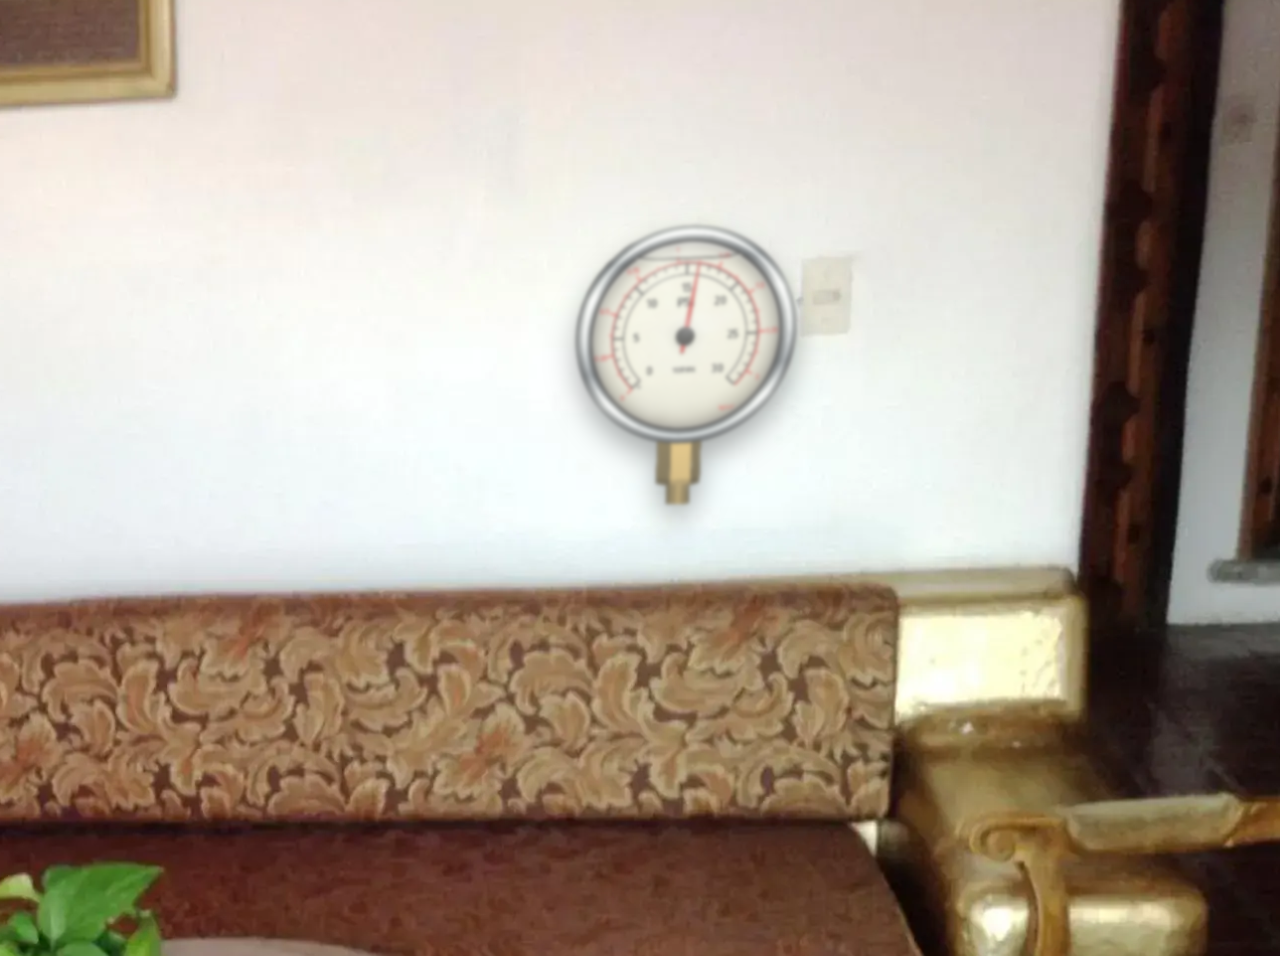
16 psi
